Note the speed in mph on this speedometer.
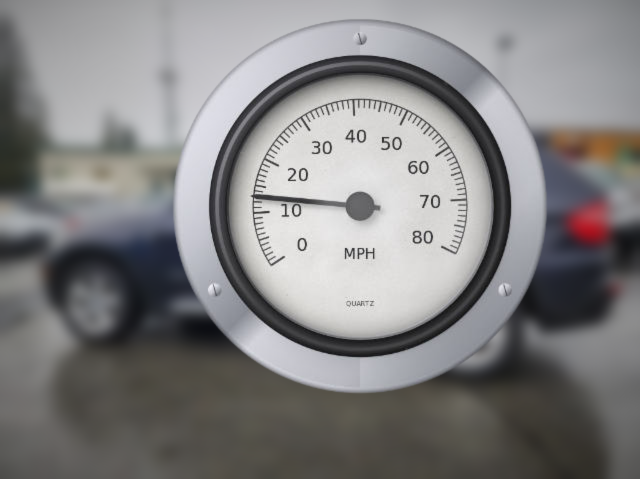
13 mph
